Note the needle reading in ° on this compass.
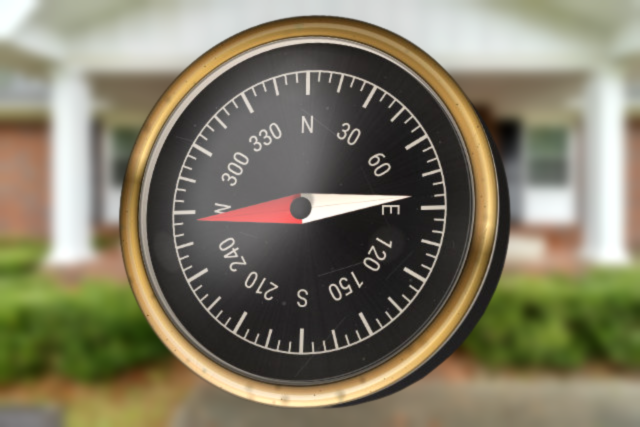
265 °
